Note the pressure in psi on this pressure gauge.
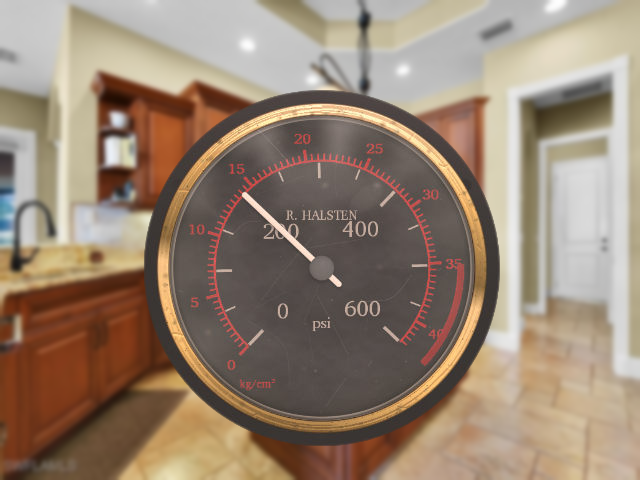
200 psi
